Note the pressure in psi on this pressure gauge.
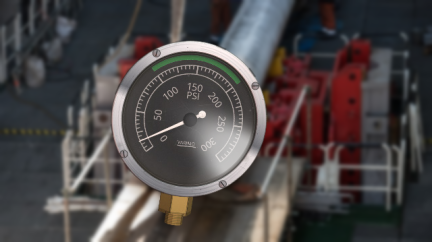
15 psi
